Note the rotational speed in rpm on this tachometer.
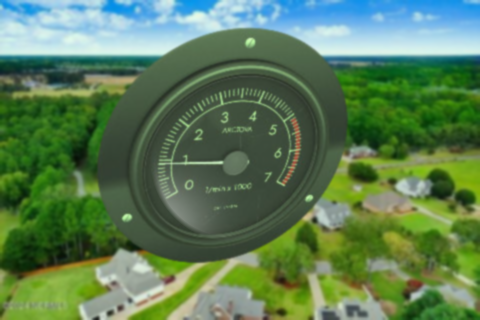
1000 rpm
